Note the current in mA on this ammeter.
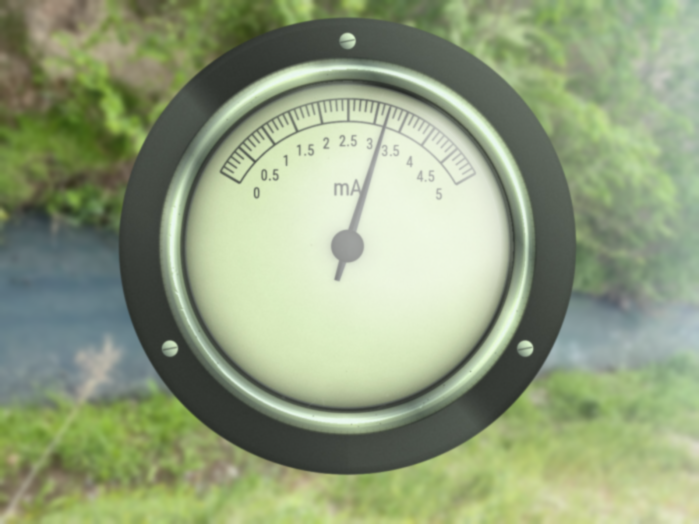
3.2 mA
